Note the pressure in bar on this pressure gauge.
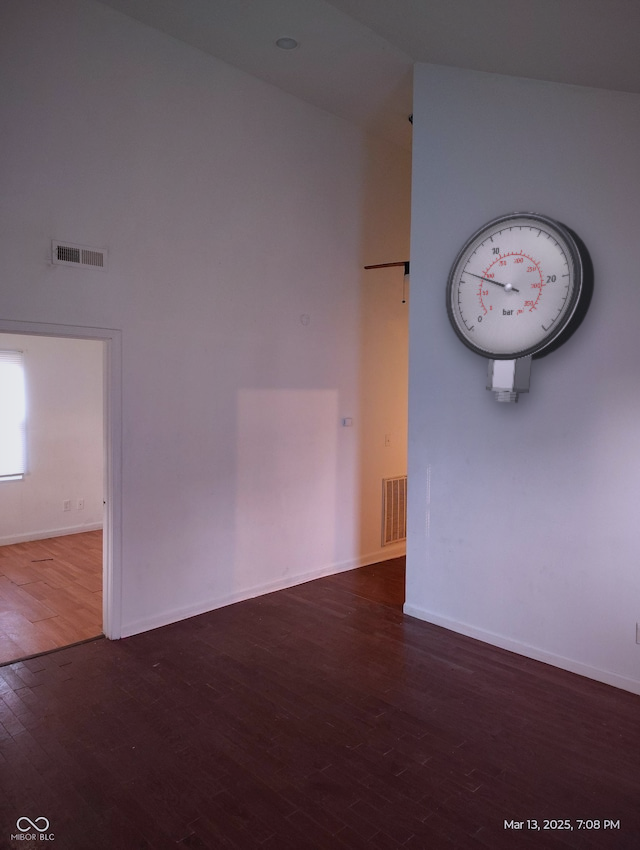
6 bar
